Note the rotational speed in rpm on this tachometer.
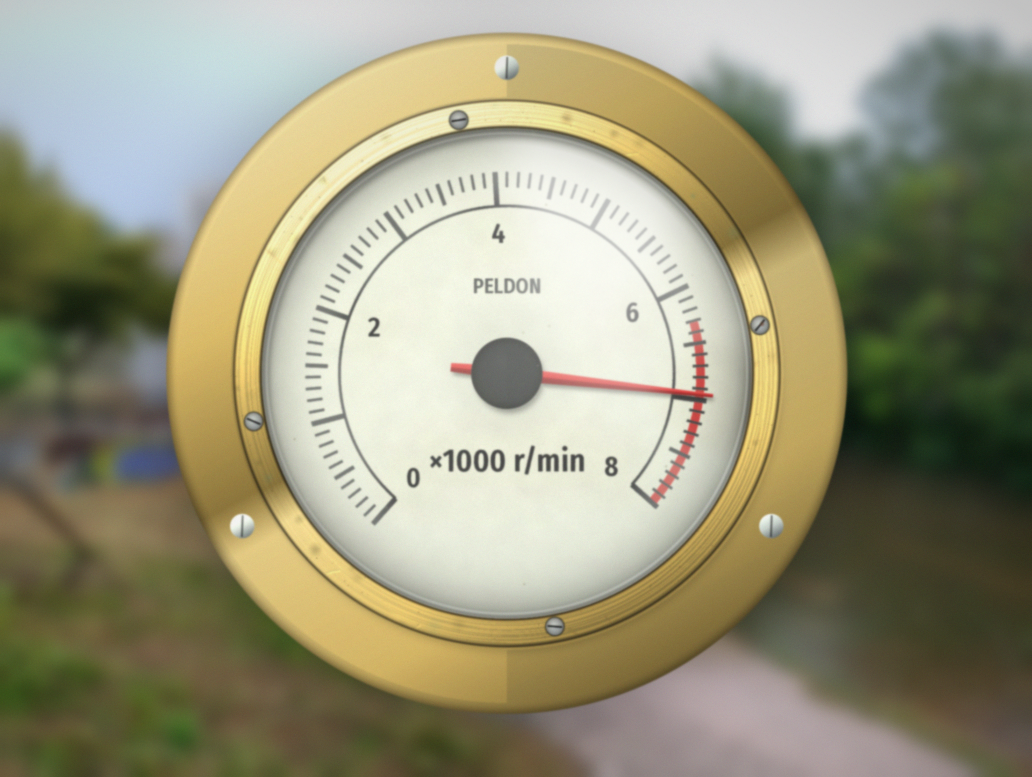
6950 rpm
